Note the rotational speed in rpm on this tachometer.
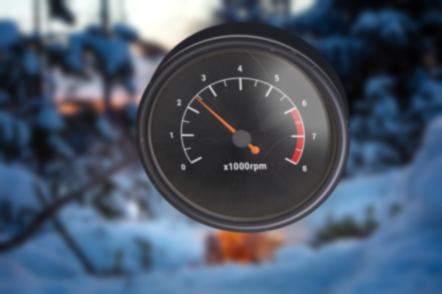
2500 rpm
